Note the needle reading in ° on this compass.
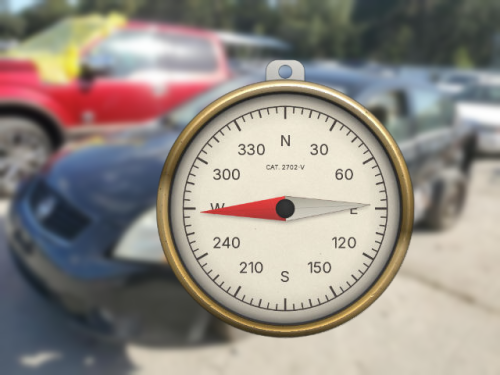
267.5 °
